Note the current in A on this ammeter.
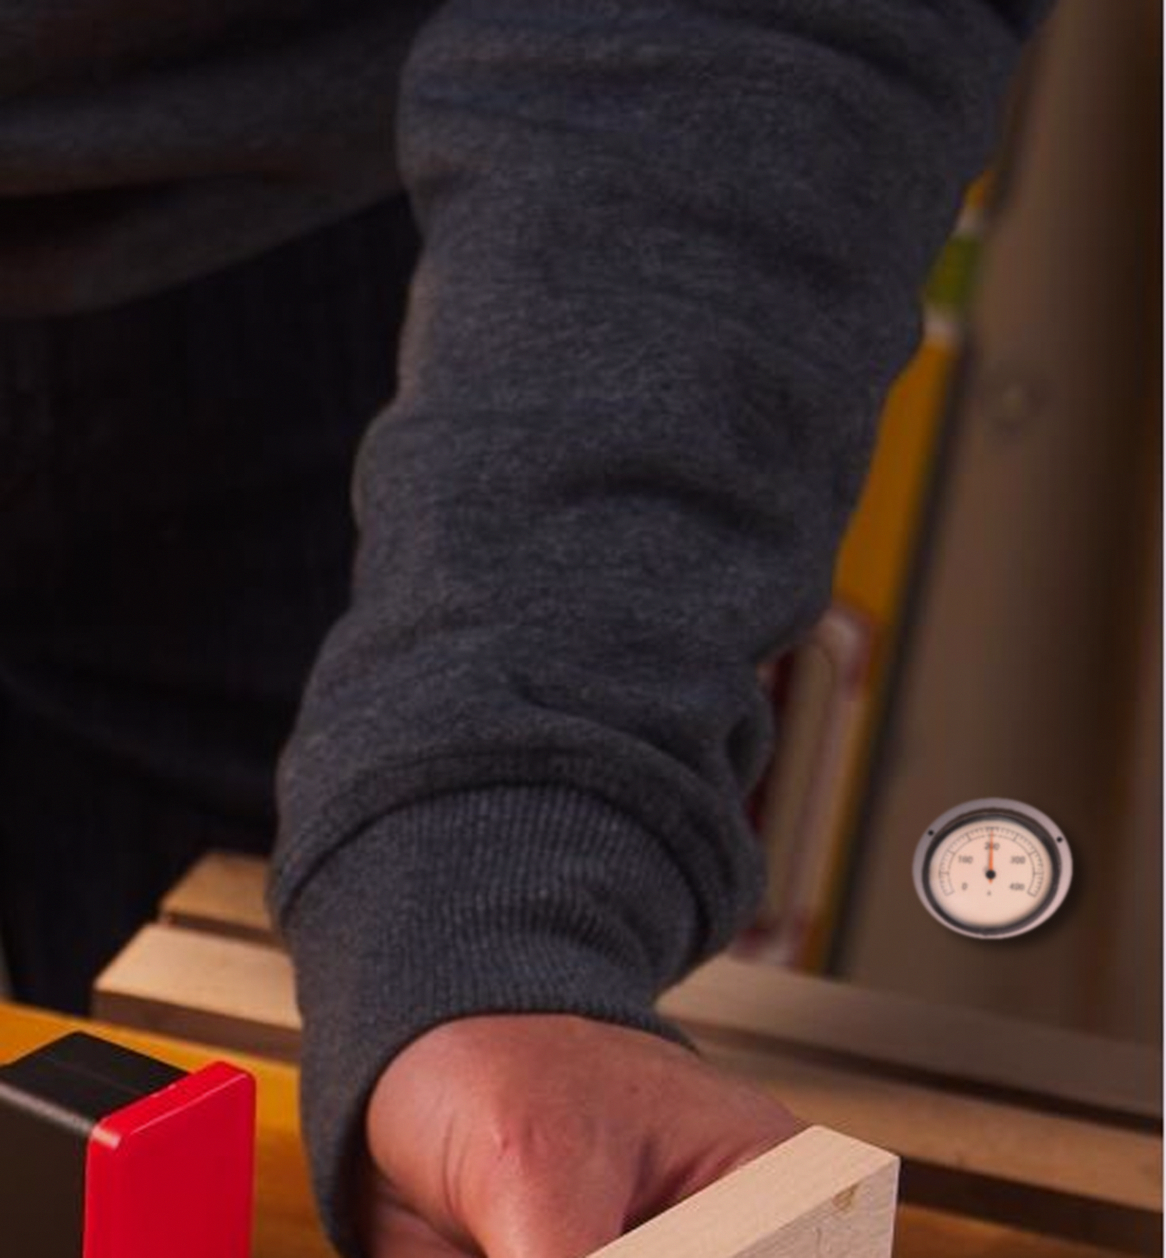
200 A
